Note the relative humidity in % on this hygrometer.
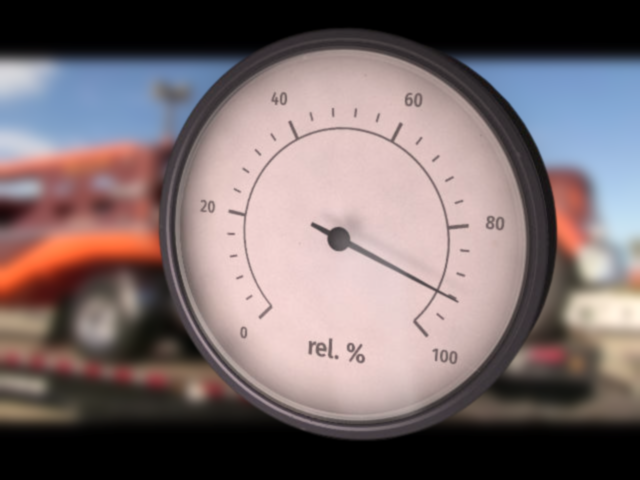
92 %
